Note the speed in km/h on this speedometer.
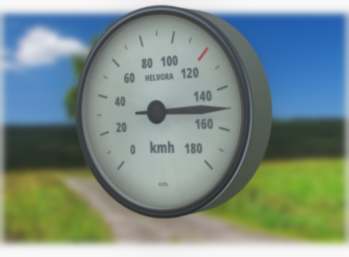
150 km/h
